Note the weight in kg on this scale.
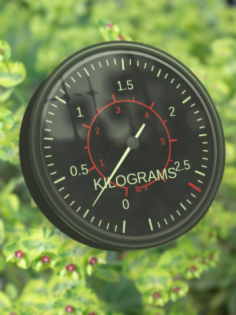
0.25 kg
